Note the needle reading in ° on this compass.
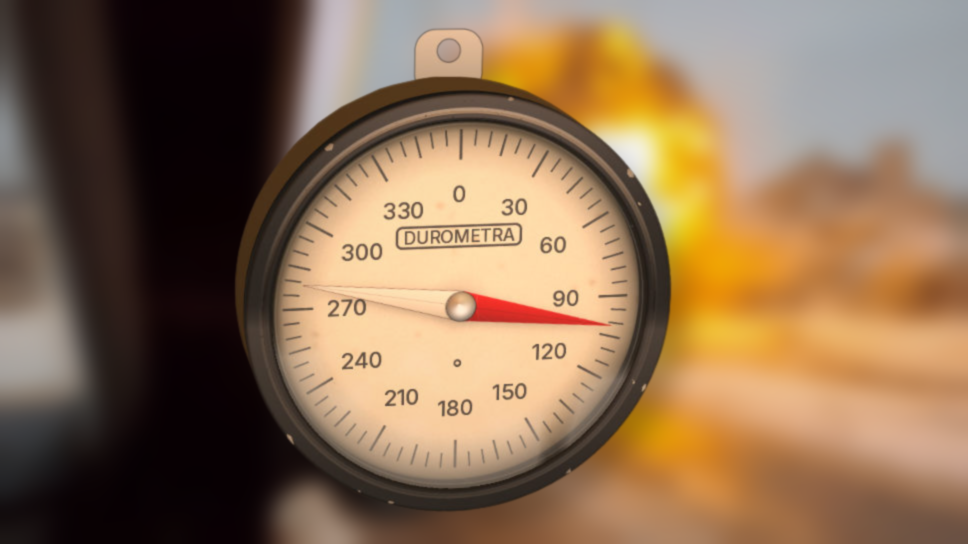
100 °
